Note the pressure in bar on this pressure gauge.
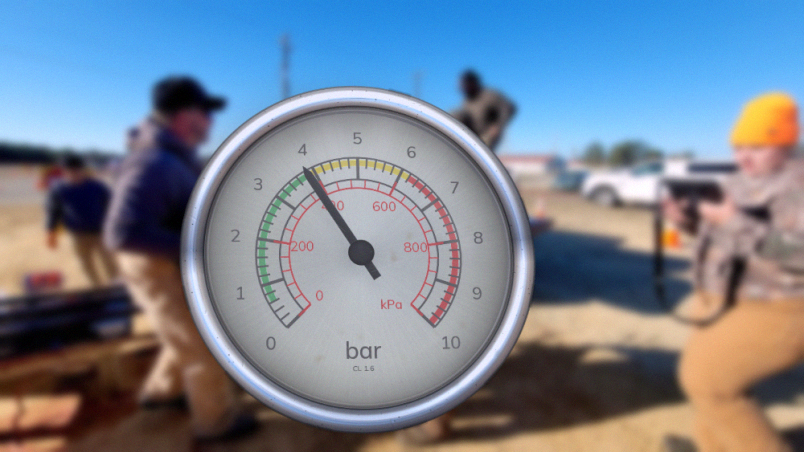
3.8 bar
